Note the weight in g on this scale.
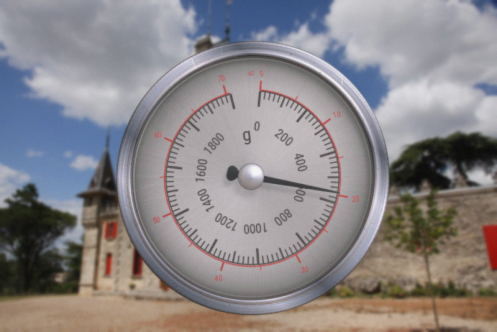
560 g
